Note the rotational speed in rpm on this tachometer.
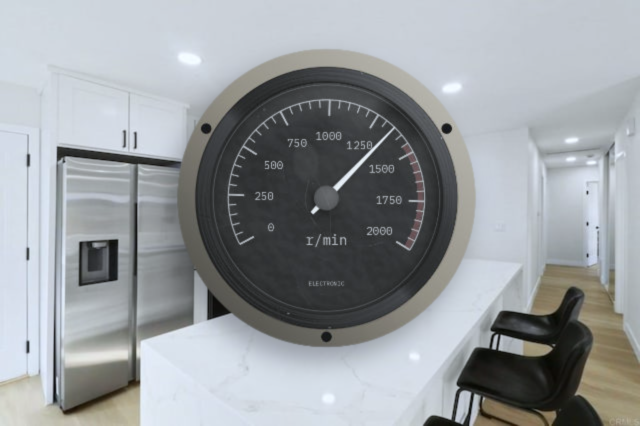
1350 rpm
